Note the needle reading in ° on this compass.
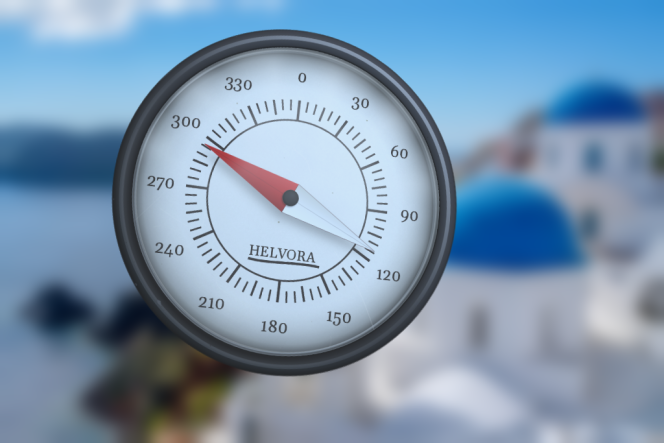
295 °
